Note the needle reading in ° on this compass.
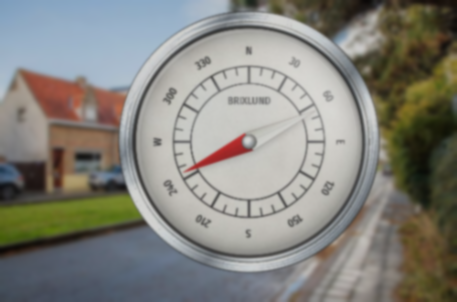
245 °
